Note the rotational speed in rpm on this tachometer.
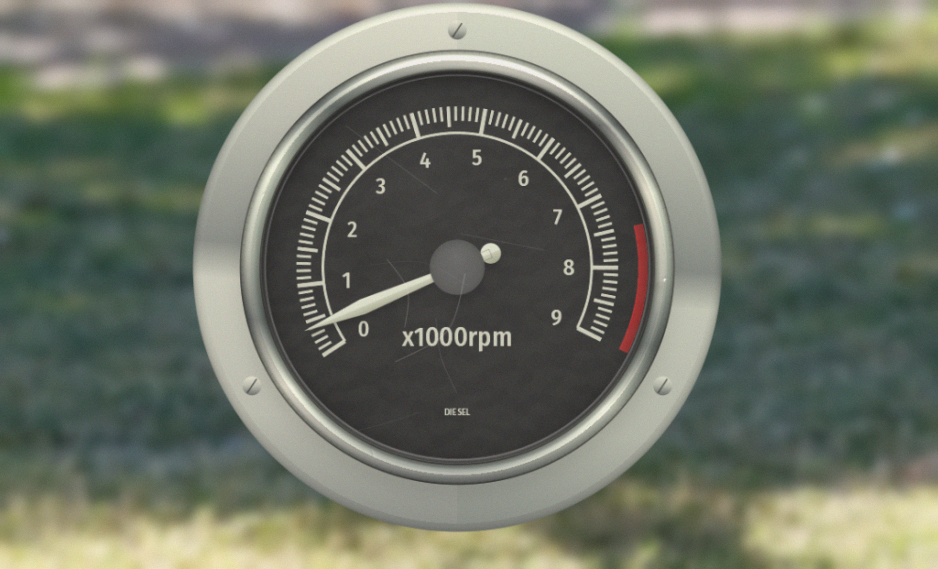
400 rpm
